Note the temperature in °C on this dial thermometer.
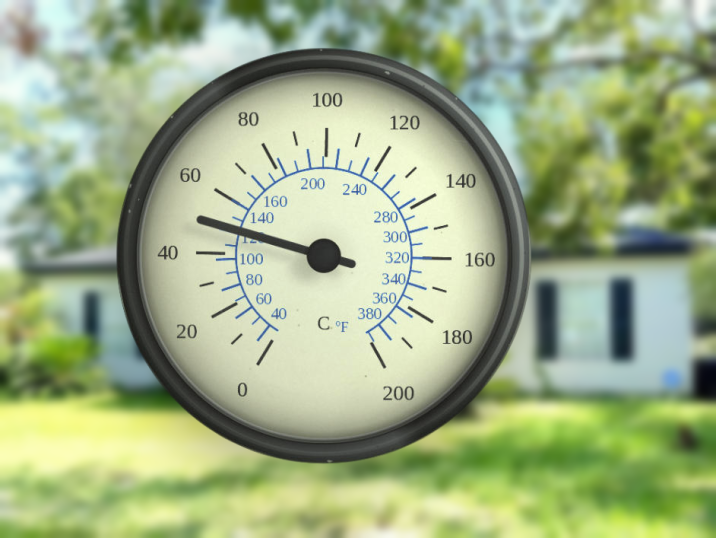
50 °C
